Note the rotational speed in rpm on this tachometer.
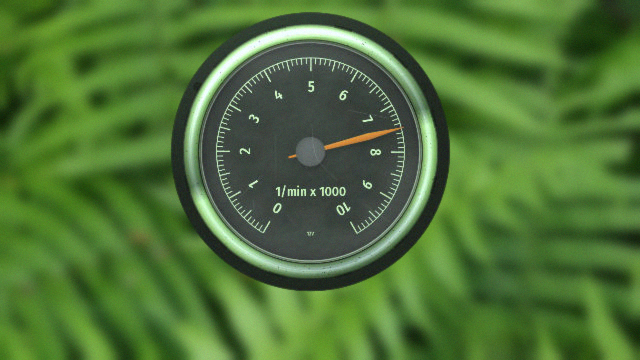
7500 rpm
